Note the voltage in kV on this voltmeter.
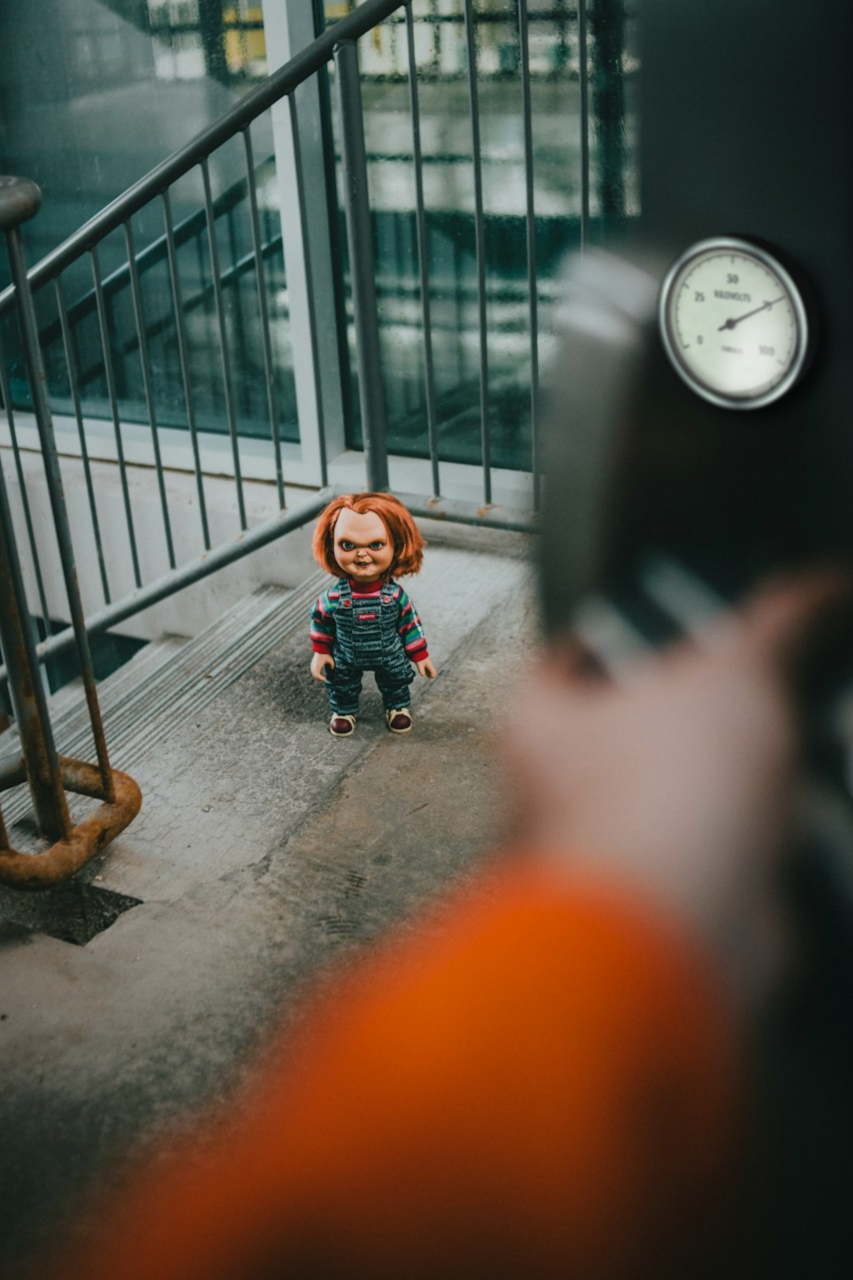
75 kV
